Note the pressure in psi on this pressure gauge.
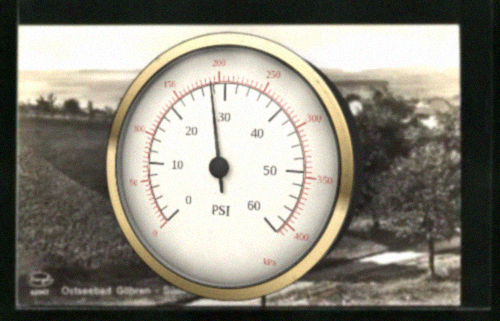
28 psi
